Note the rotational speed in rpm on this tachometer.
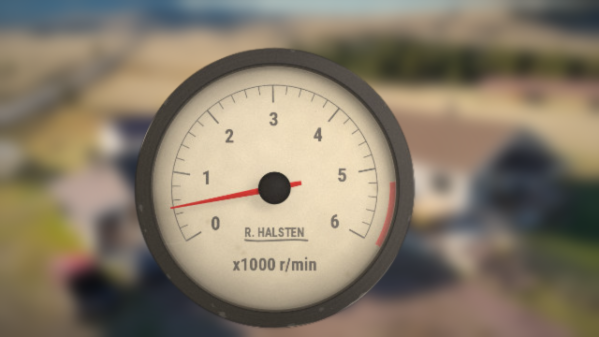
500 rpm
